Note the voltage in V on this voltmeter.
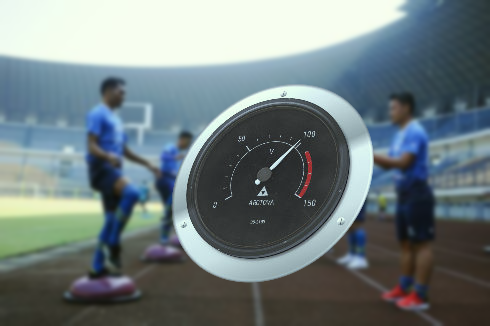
100 V
